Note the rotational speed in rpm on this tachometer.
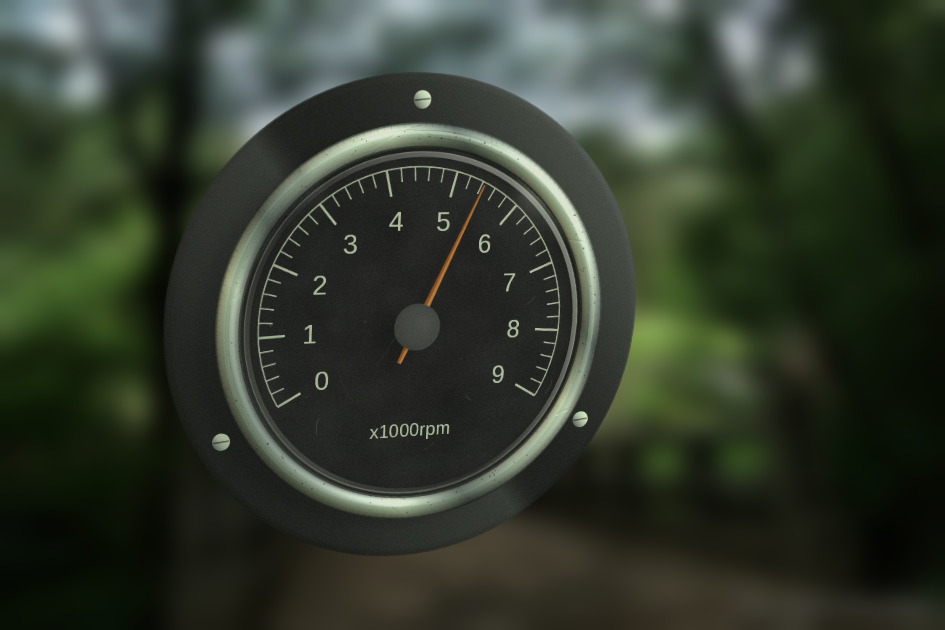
5400 rpm
